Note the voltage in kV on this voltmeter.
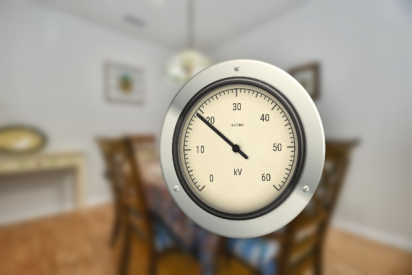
19 kV
